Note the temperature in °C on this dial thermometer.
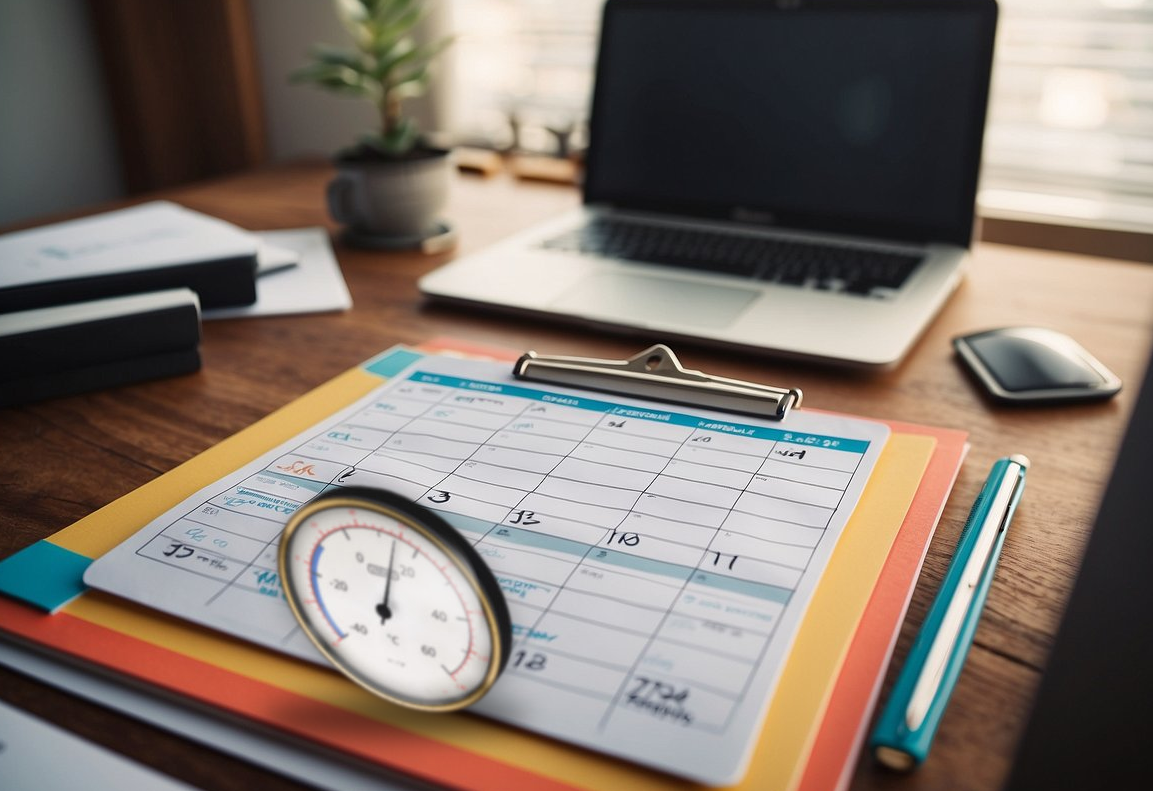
15 °C
